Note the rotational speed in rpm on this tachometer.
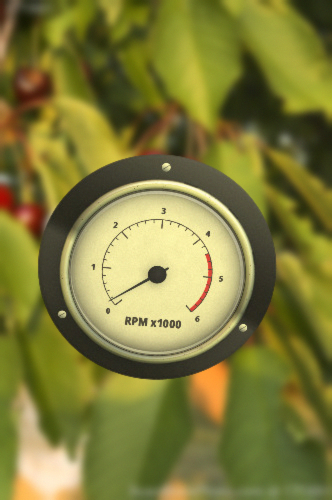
200 rpm
